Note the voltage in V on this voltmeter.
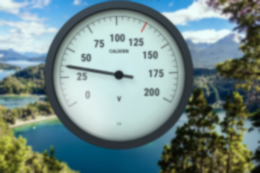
35 V
